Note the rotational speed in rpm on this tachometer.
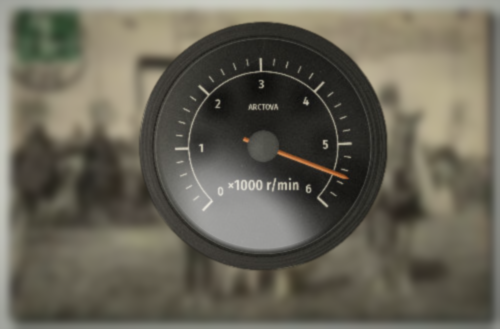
5500 rpm
